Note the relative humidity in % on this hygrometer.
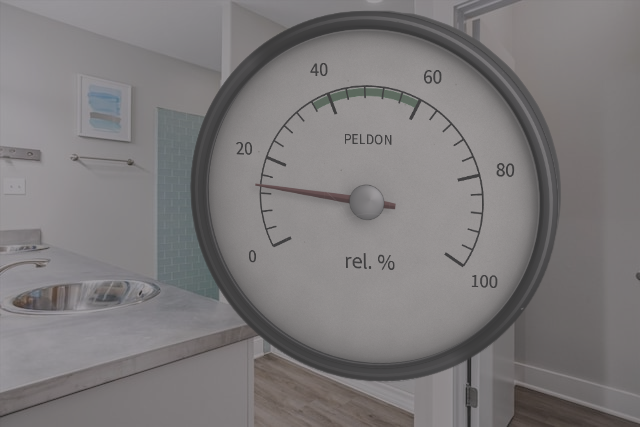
14 %
